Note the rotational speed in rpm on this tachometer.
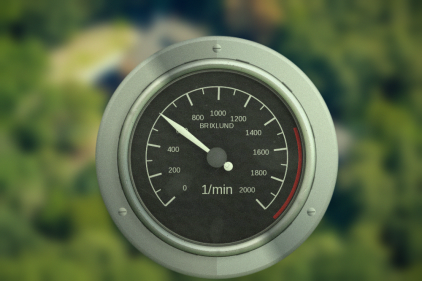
600 rpm
